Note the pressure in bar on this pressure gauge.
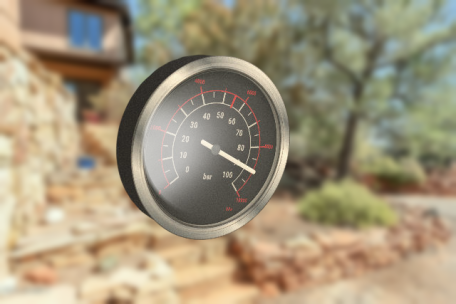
90 bar
